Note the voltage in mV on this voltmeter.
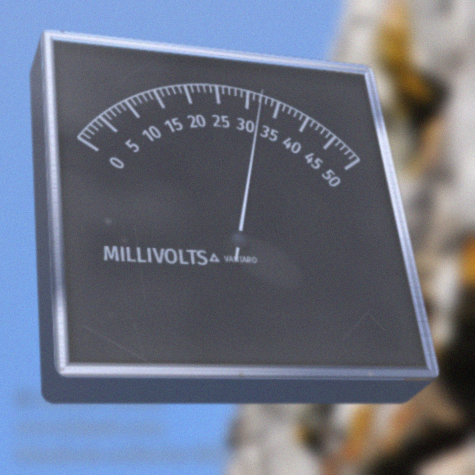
32 mV
